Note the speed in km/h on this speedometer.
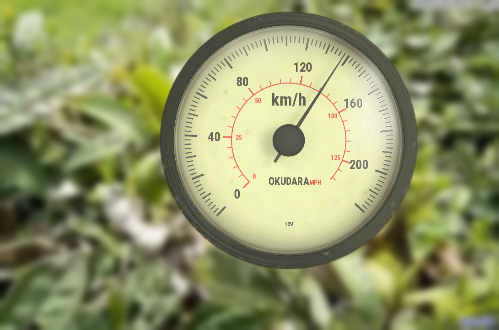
138 km/h
